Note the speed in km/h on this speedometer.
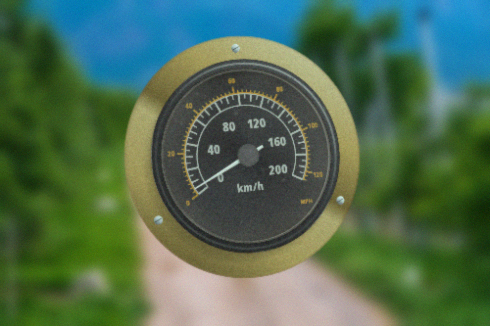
5 km/h
